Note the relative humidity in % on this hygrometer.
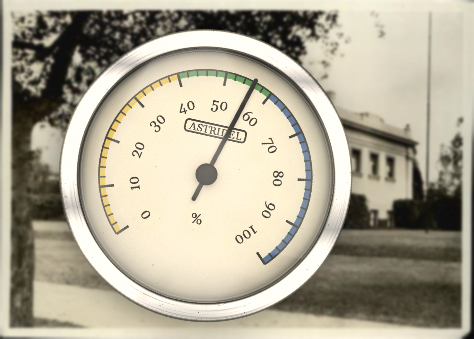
56 %
